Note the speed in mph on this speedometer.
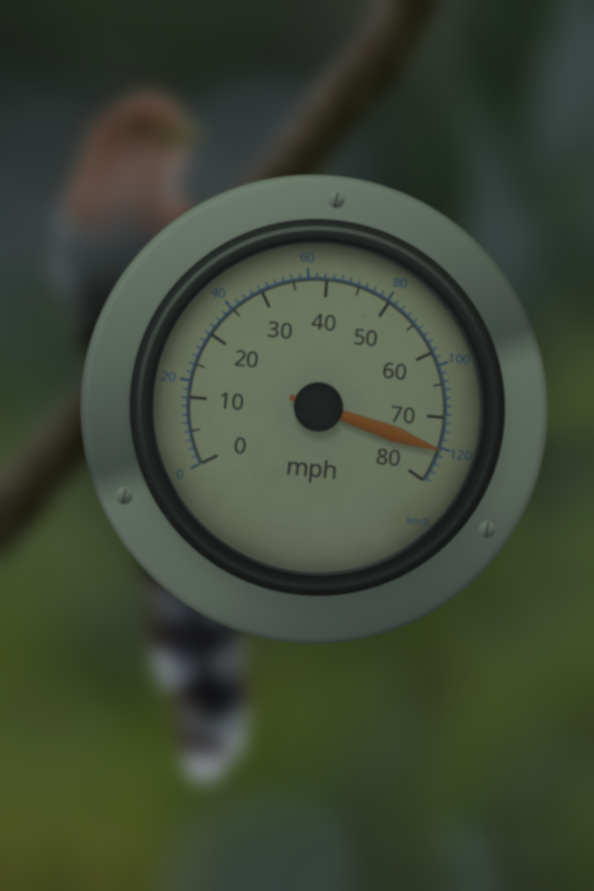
75 mph
